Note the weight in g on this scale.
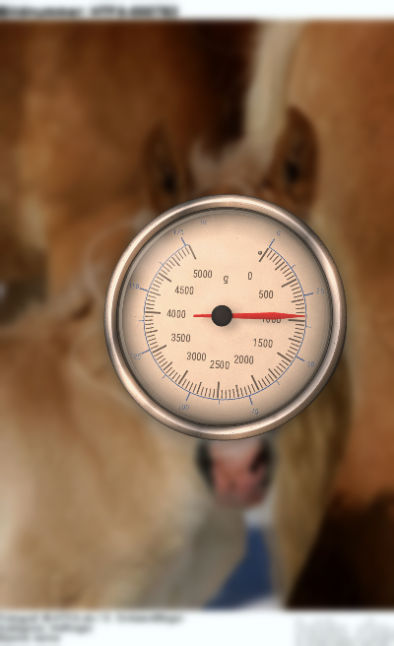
950 g
